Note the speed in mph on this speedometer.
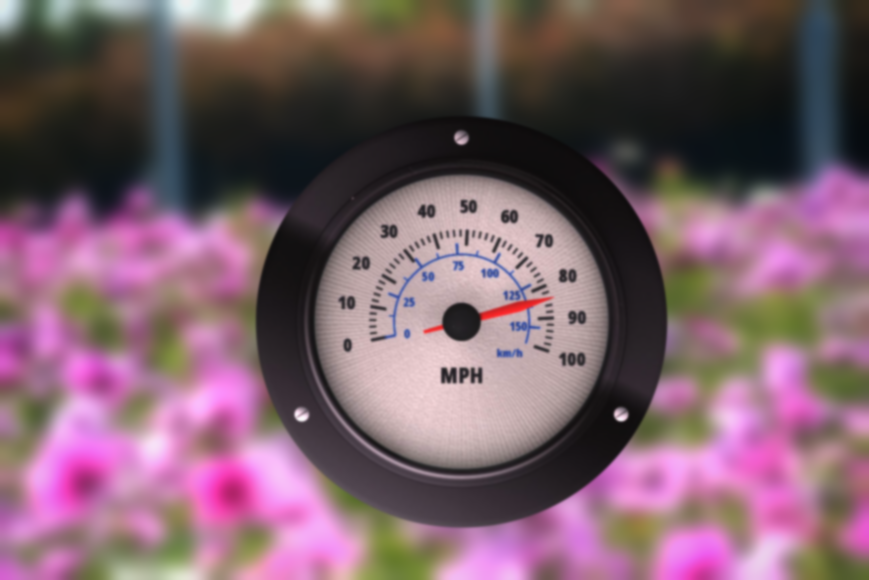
84 mph
